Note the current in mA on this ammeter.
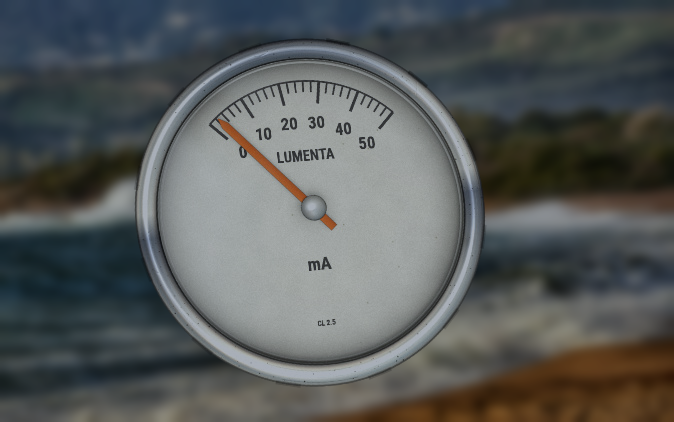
2 mA
